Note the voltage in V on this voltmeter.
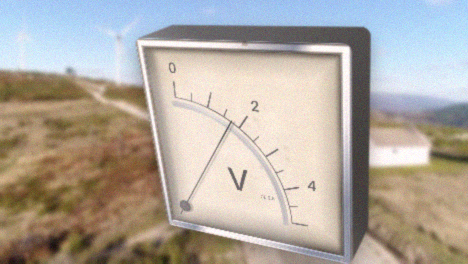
1.75 V
